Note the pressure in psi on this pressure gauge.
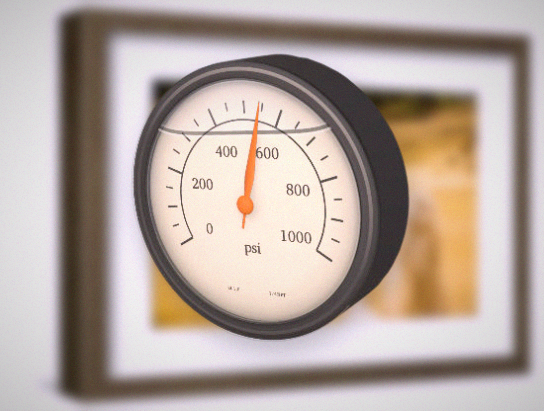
550 psi
